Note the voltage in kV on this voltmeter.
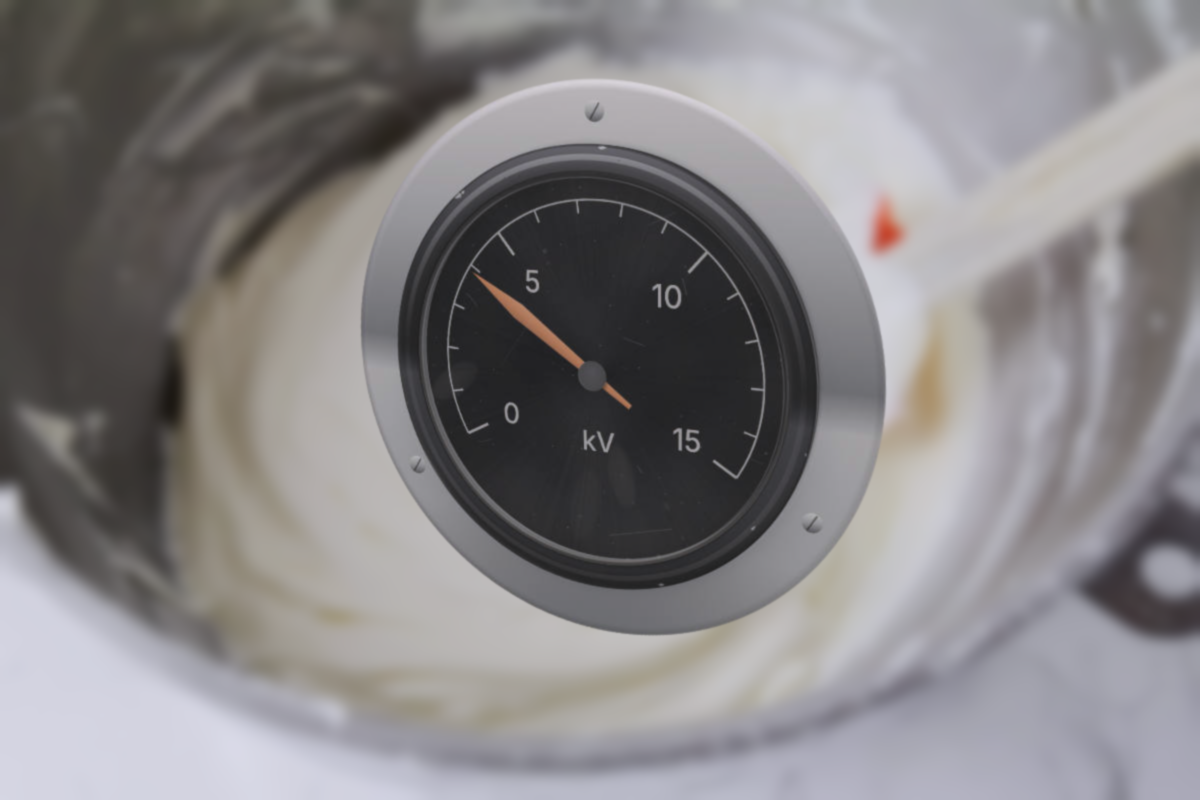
4 kV
